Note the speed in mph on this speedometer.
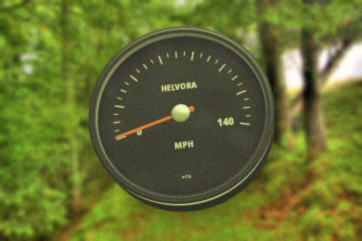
0 mph
